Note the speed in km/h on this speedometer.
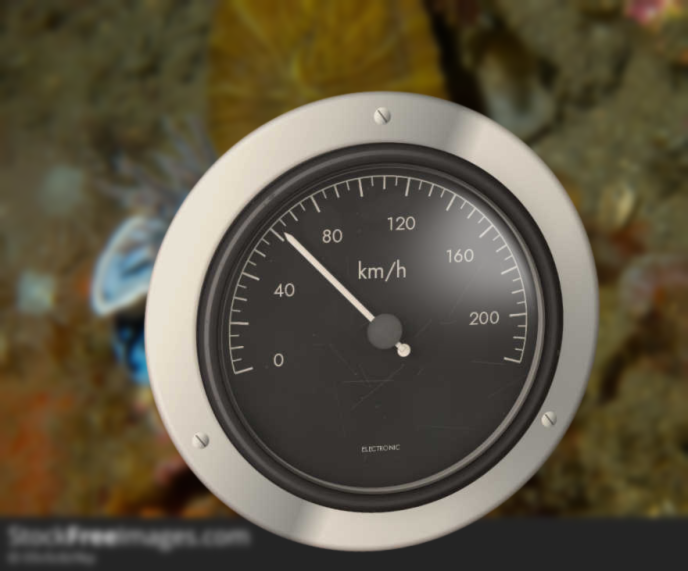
62.5 km/h
